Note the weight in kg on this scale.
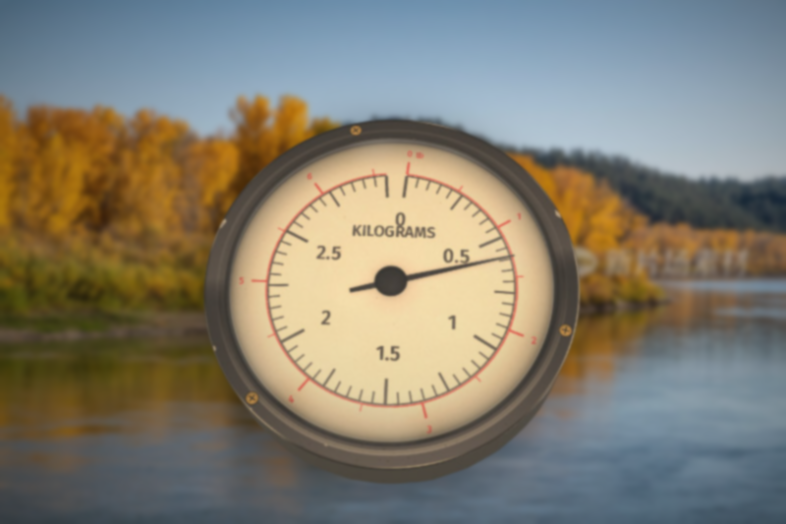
0.6 kg
